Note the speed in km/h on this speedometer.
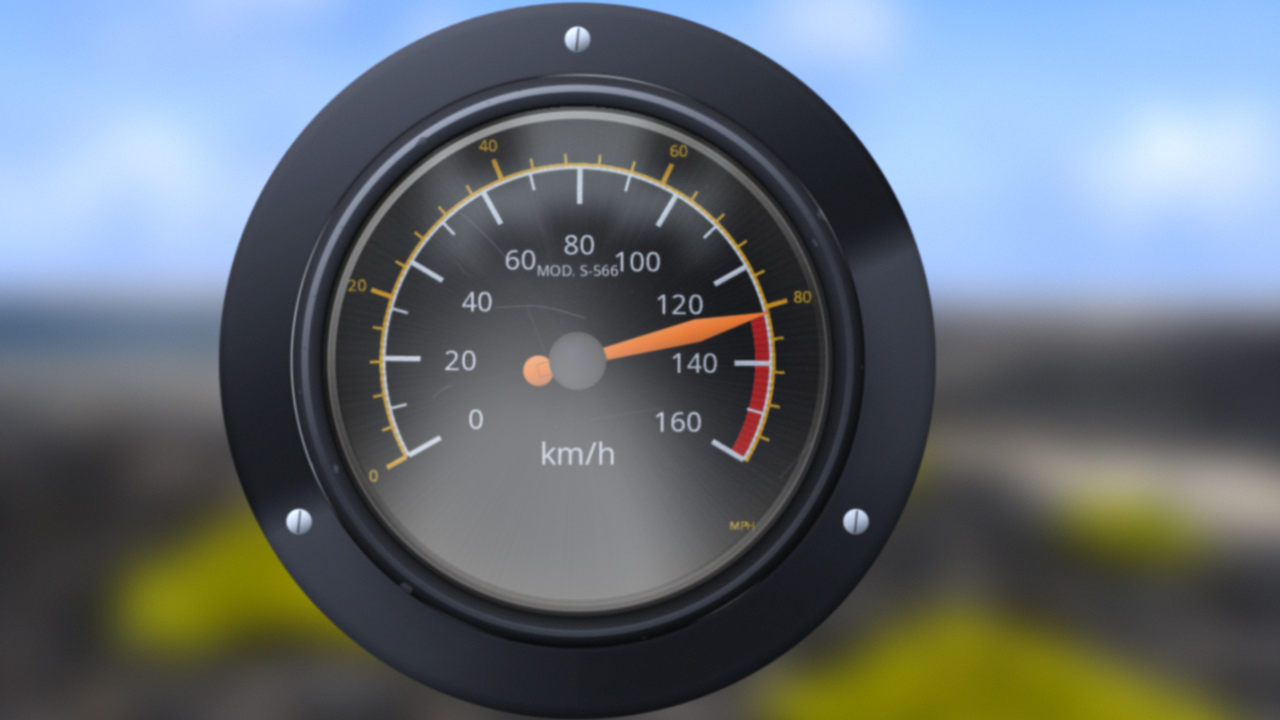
130 km/h
